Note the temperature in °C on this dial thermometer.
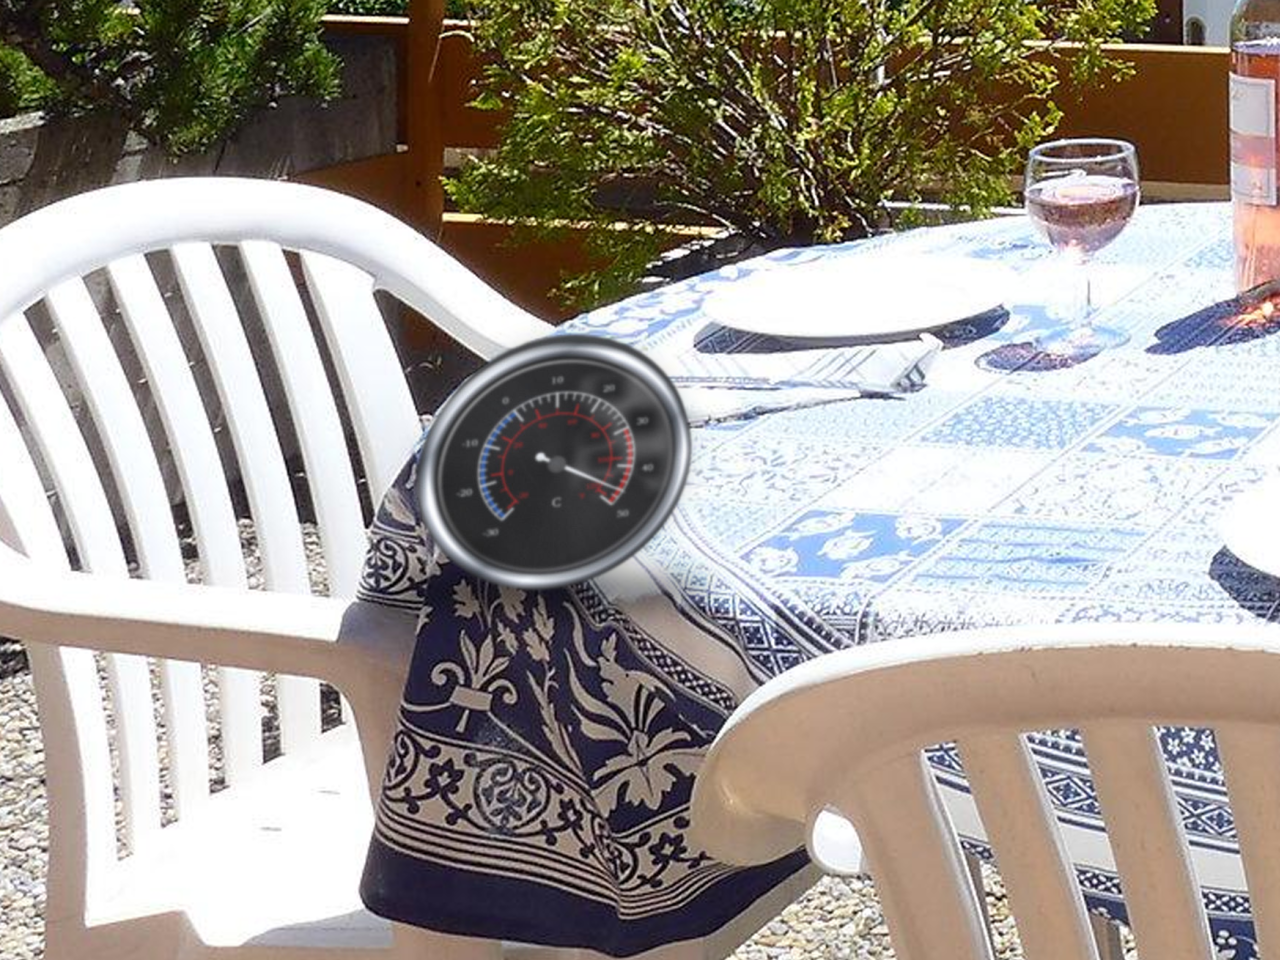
46 °C
